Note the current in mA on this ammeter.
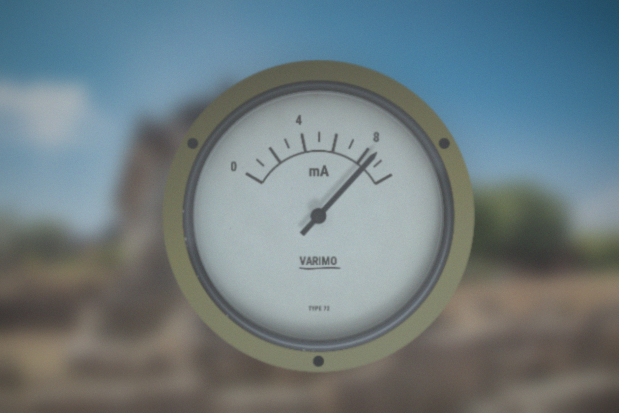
8.5 mA
